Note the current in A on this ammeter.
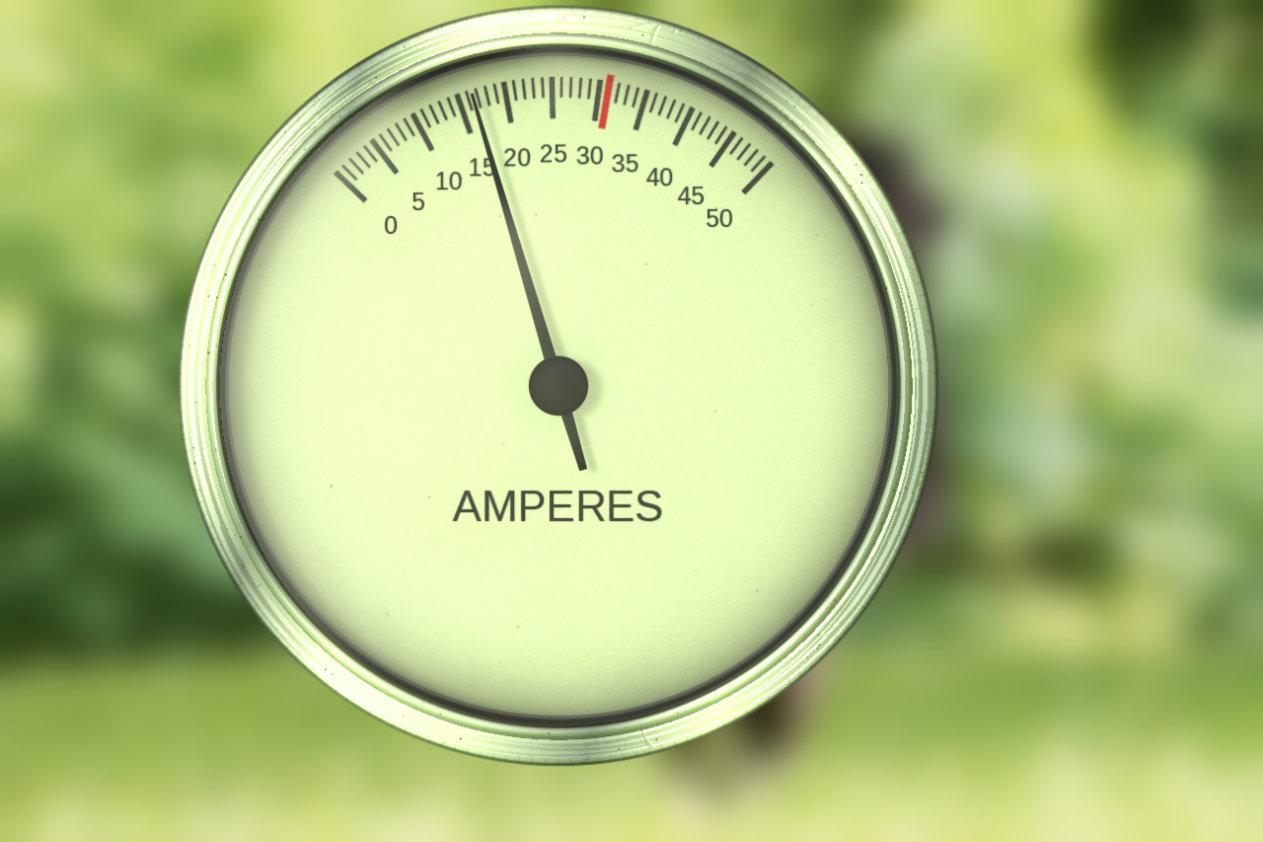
16.5 A
